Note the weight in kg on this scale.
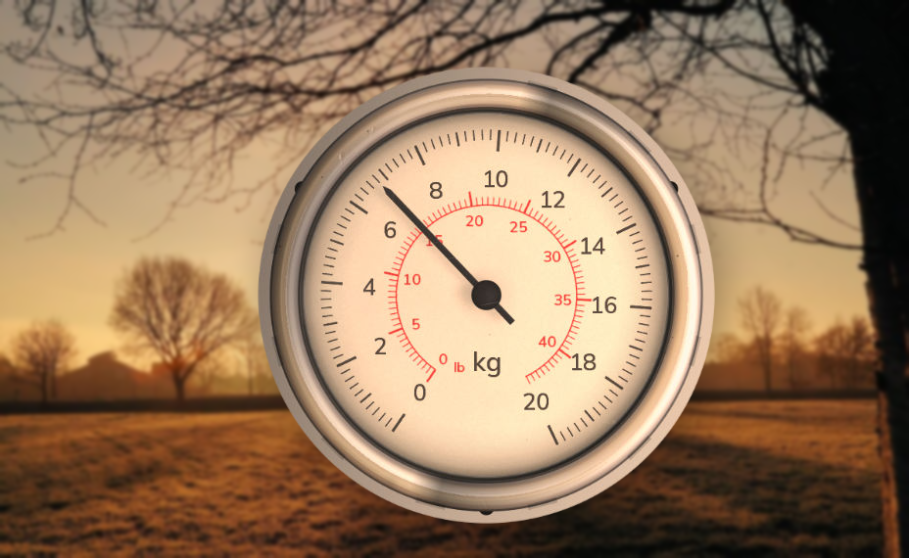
6.8 kg
